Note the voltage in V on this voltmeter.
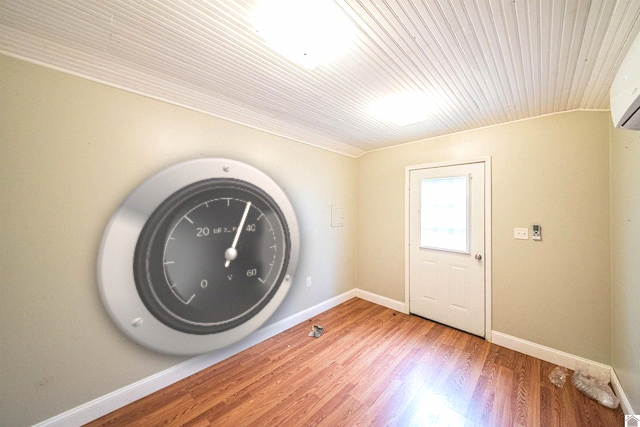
35 V
